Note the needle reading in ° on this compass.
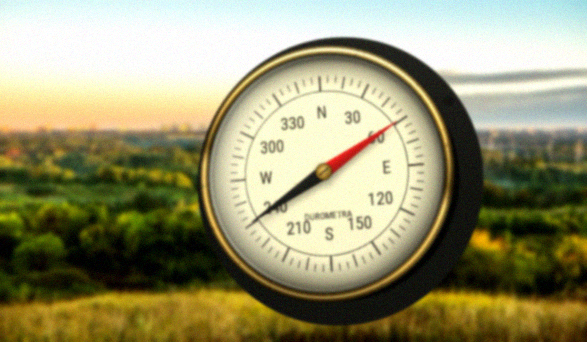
60 °
